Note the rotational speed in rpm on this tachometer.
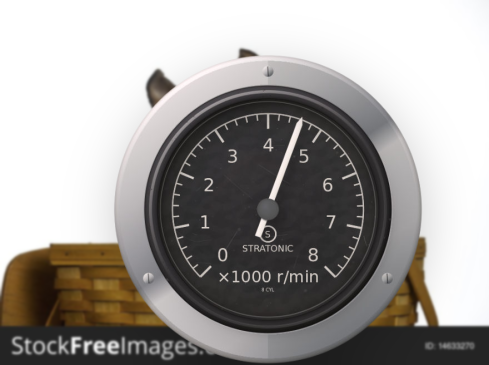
4600 rpm
